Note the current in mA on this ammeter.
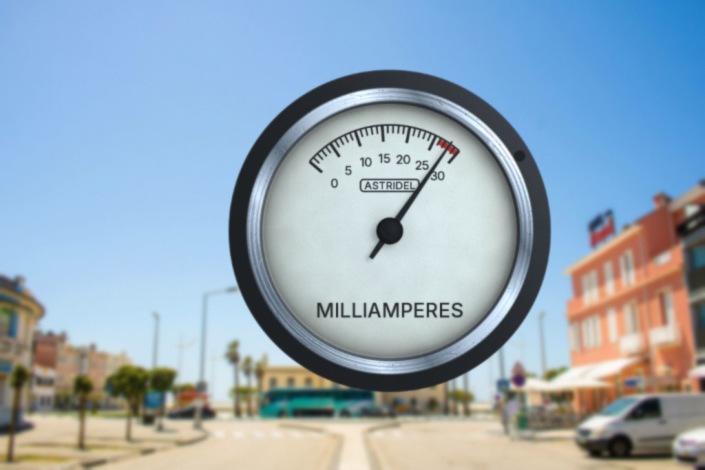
28 mA
